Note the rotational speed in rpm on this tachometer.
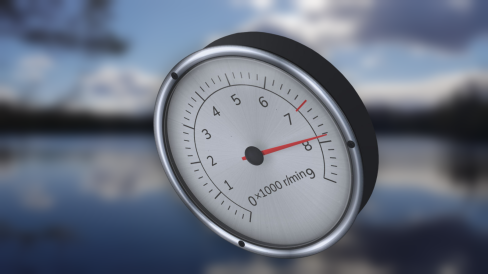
7800 rpm
